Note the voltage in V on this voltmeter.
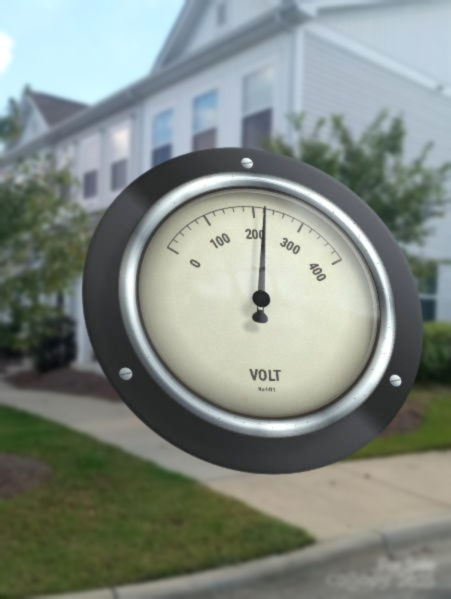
220 V
